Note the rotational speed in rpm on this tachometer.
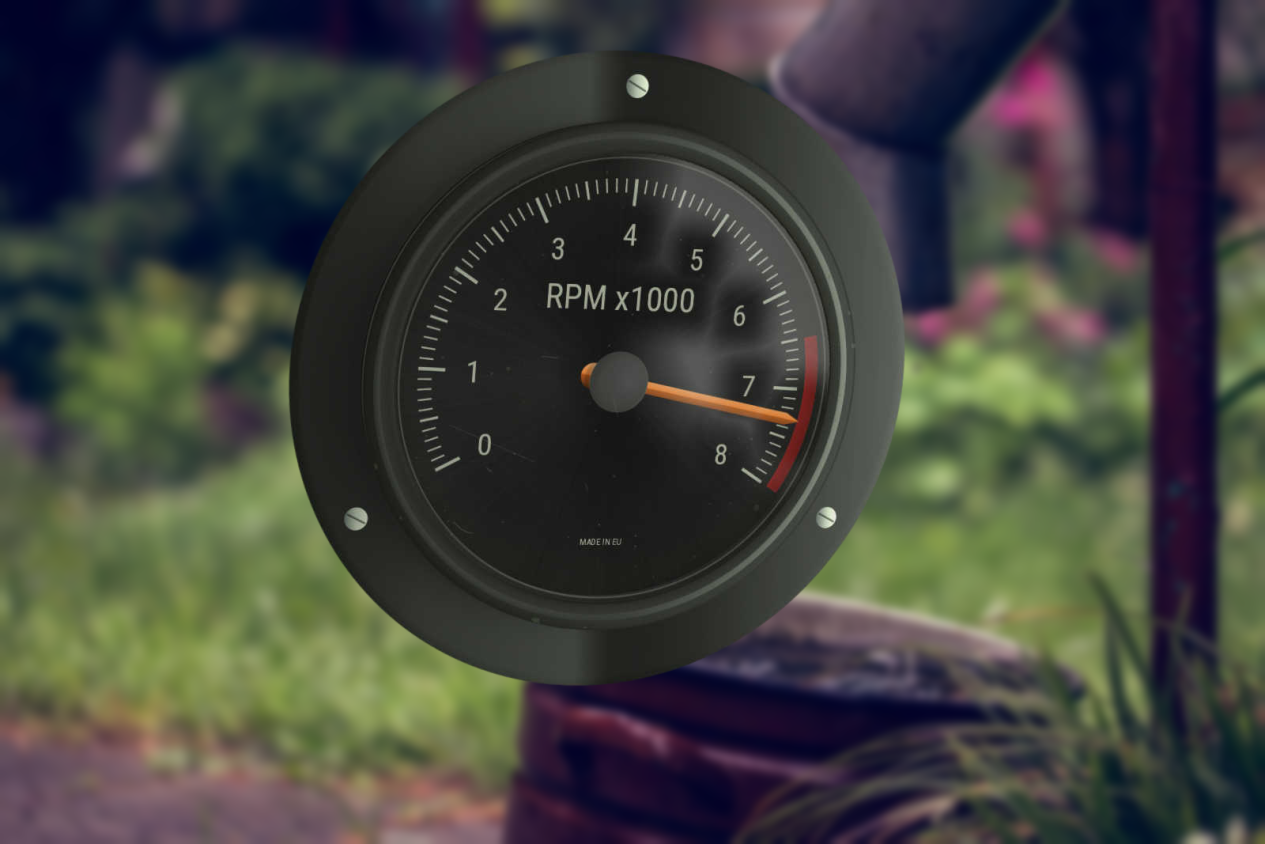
7300 rpm
